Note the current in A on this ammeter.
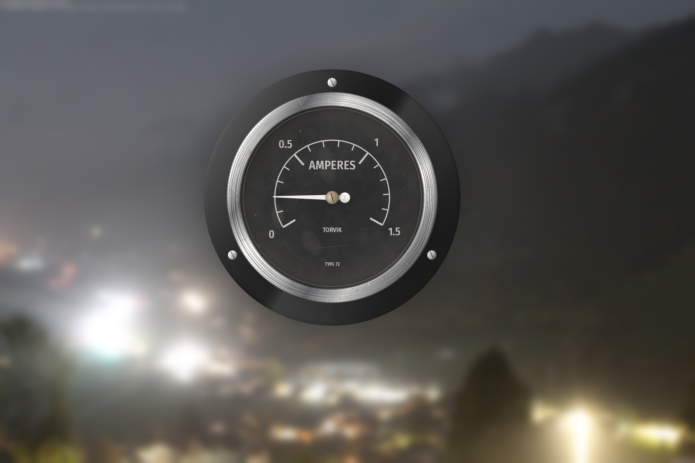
0.2 A
